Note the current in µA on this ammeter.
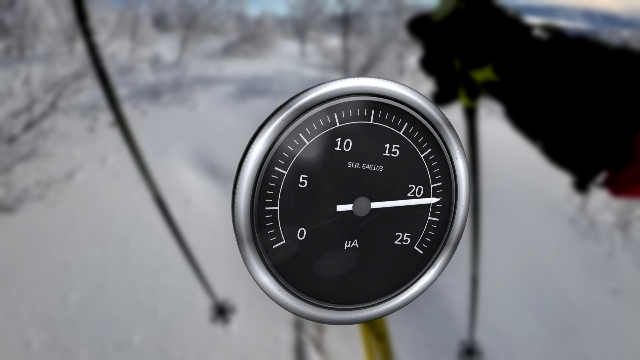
21 µA
